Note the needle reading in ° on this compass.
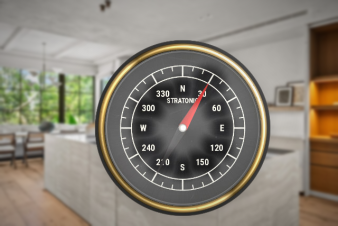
30 °
